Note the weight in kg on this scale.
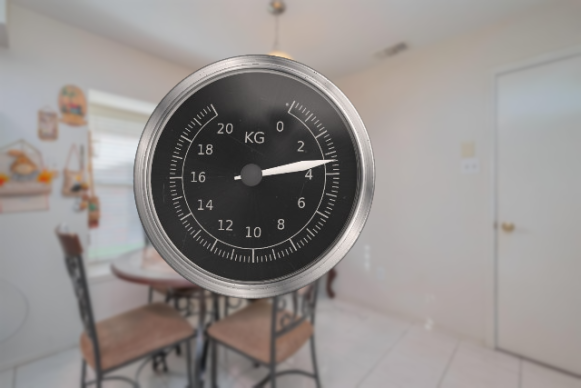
3.4 kg
